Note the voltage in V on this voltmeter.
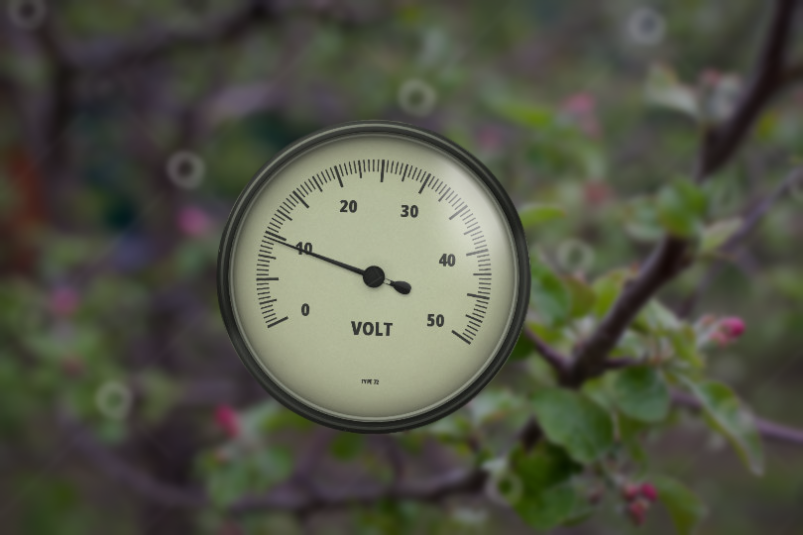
9.5 V
